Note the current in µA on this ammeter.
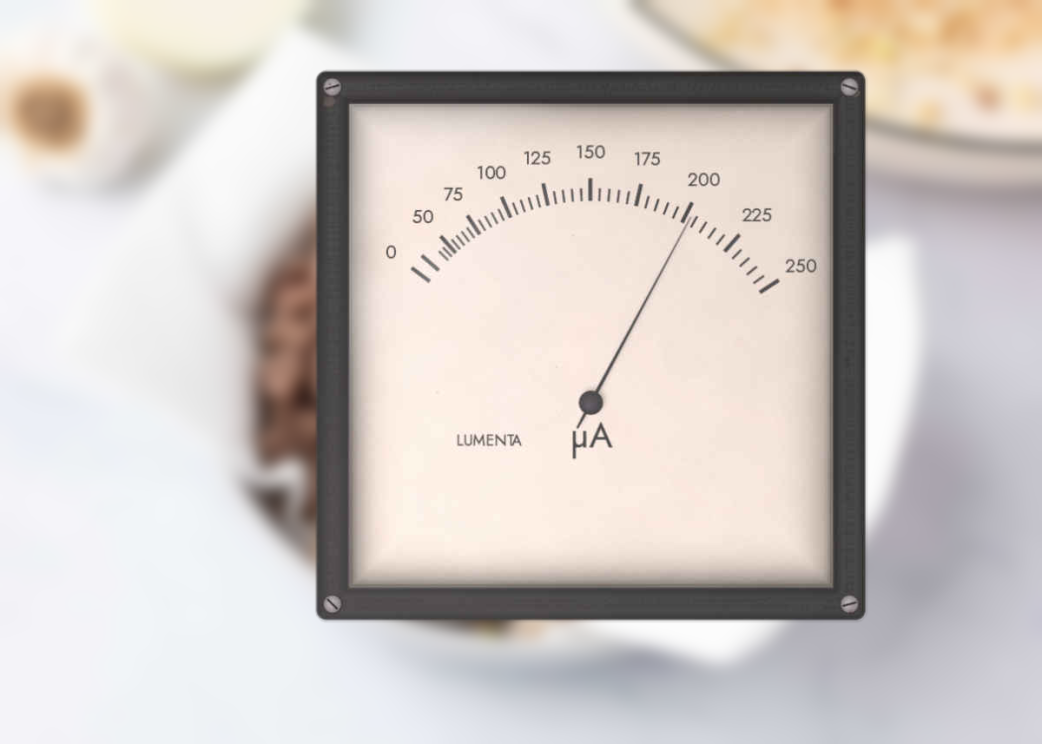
202.5 µA
